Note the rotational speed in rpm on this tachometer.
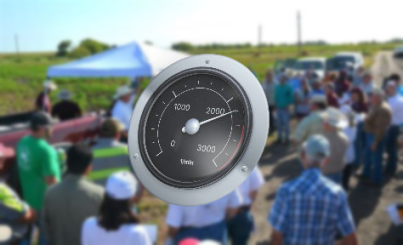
2200 rpm
